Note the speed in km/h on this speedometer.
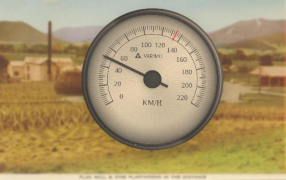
50 km/h
